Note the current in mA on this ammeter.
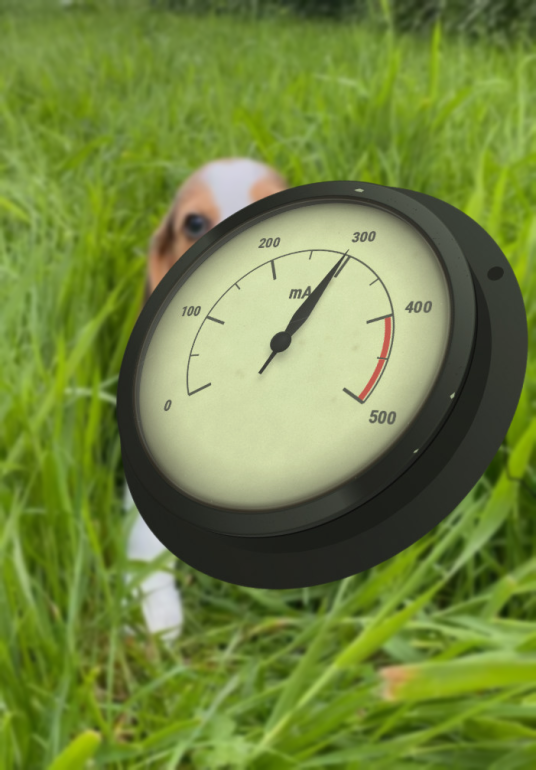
300 mA
